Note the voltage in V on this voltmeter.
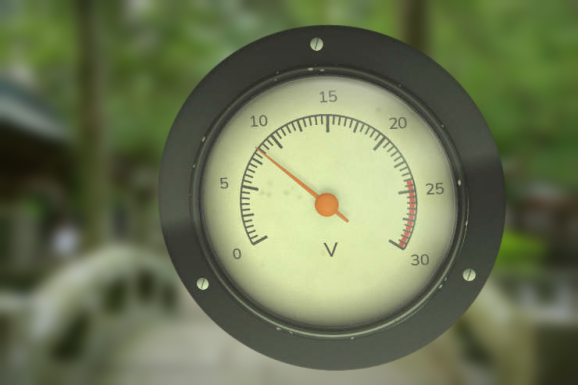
8.5 V
